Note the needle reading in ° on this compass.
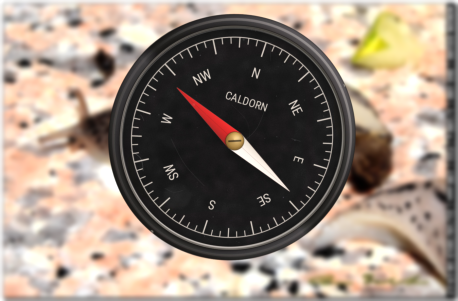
295 °
